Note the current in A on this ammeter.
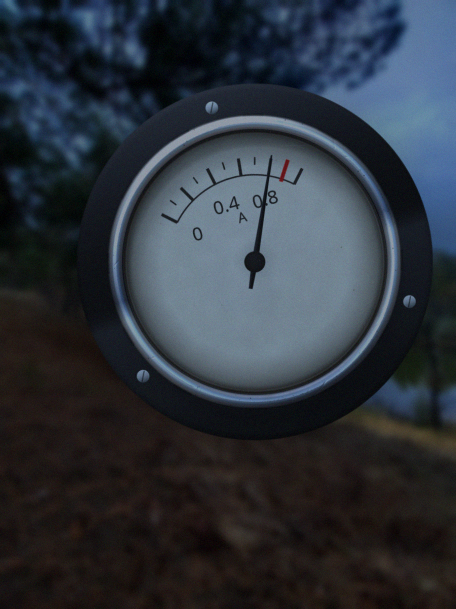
0.8 A
